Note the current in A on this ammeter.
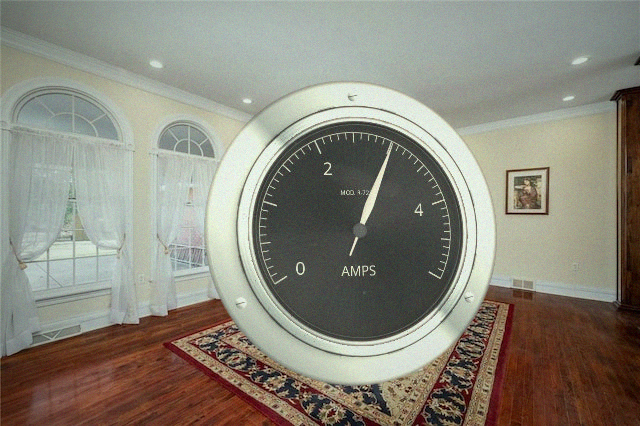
3 A
